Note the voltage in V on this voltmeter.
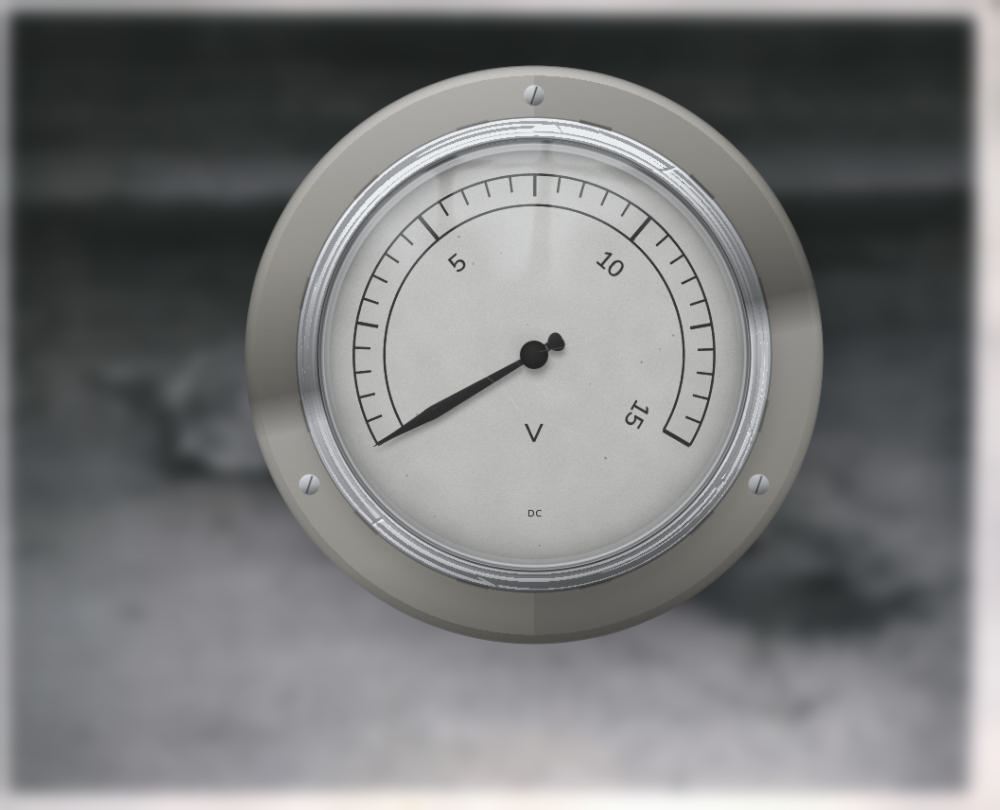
0 V
